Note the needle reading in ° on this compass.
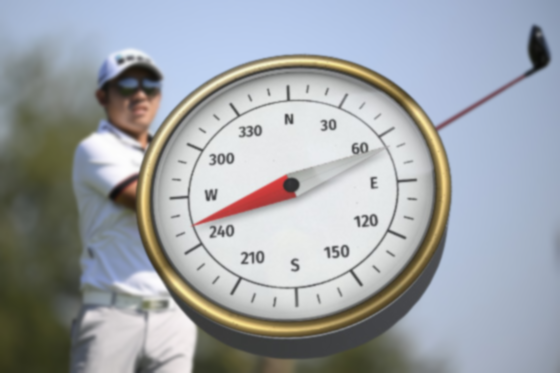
250 °
